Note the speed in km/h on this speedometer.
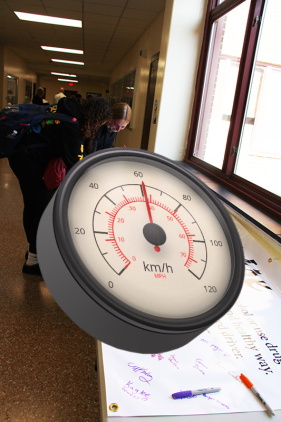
60 km/h
